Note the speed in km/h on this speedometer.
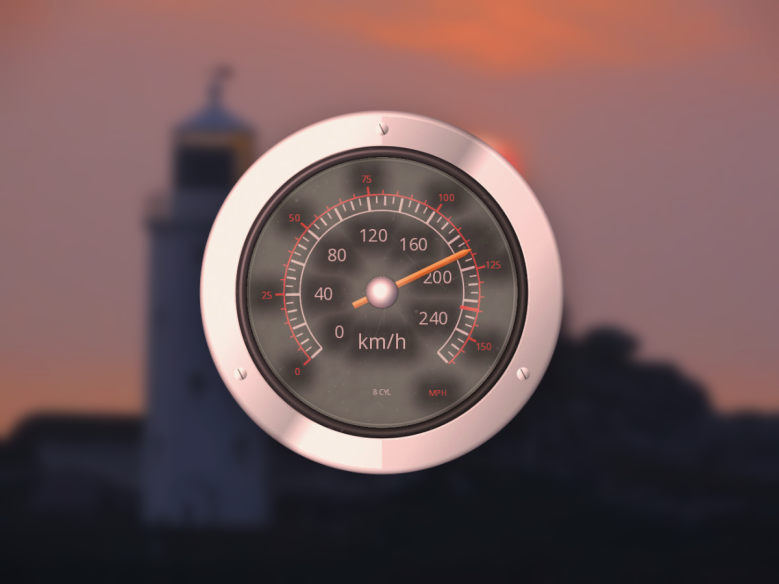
190 km/h
